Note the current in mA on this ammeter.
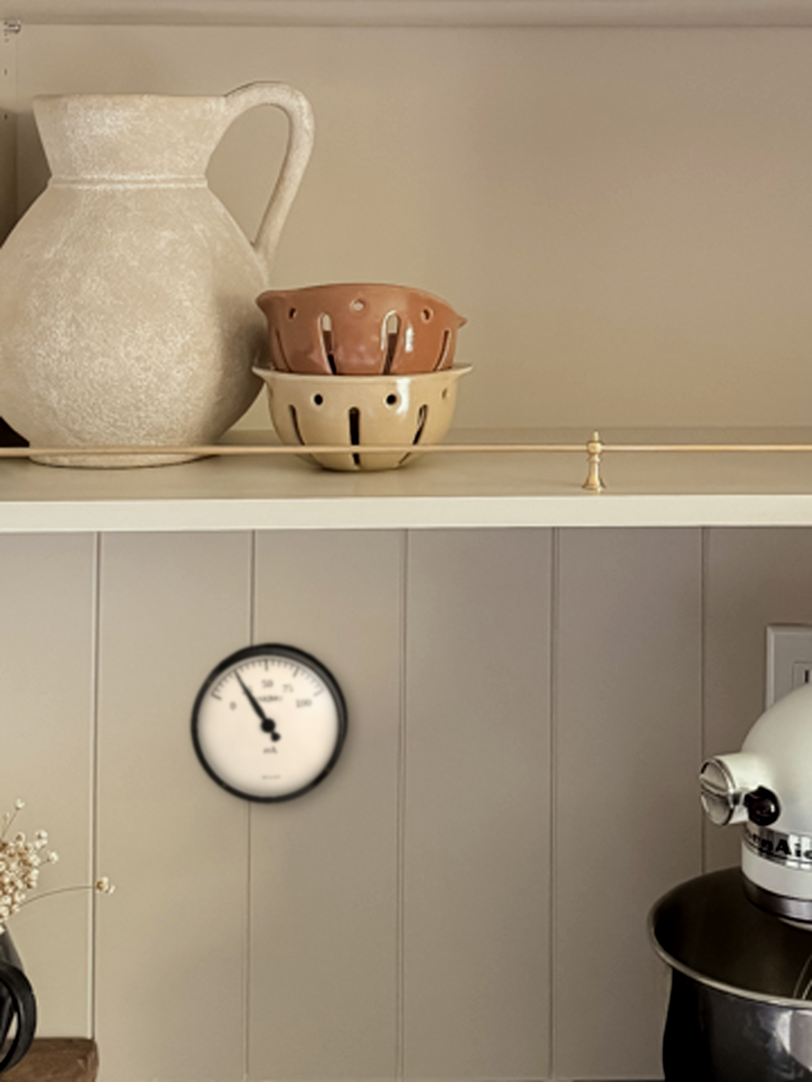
25 mA
